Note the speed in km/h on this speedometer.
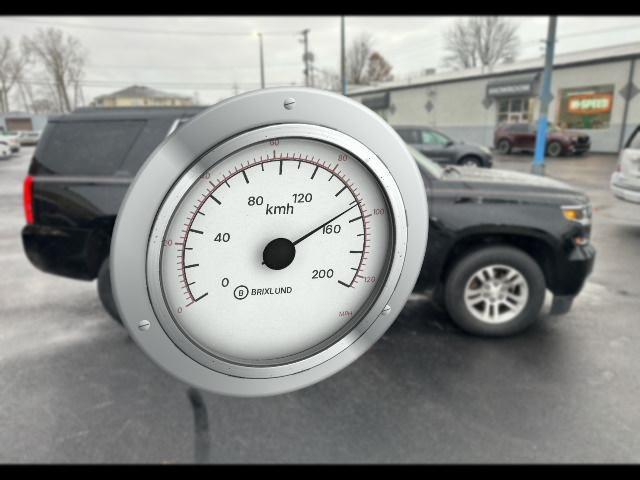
150 km/h
